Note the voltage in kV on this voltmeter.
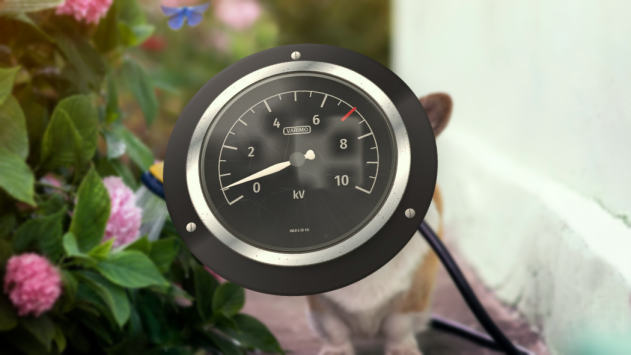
0.5 kV
